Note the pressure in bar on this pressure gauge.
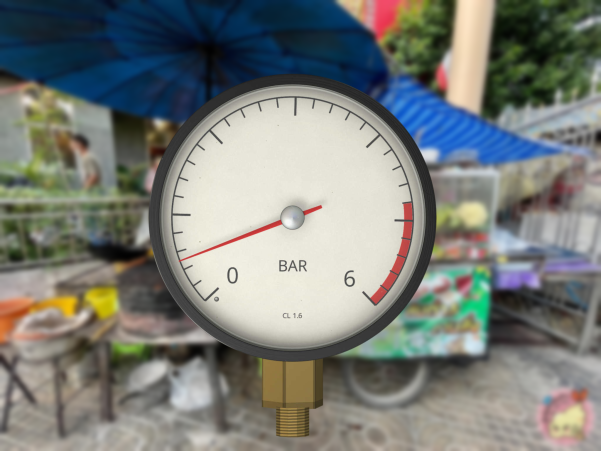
0.5 bar
